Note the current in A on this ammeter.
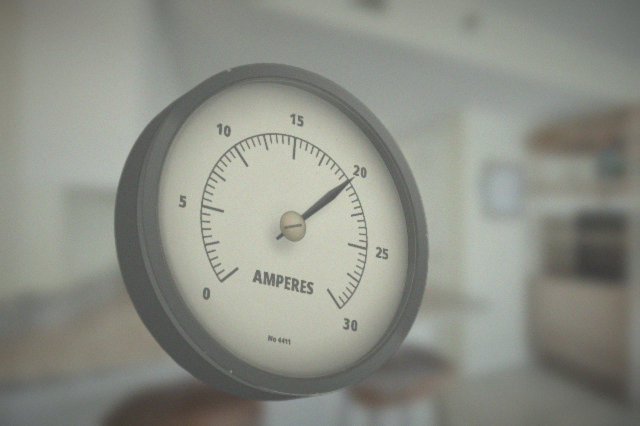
20 A
